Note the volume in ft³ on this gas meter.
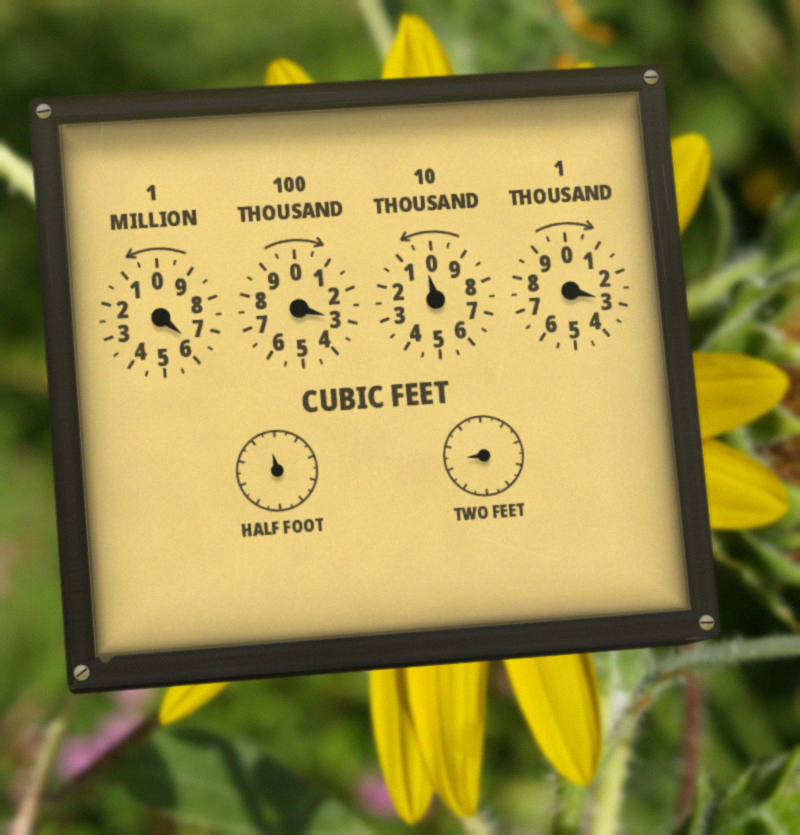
630300 ft³
